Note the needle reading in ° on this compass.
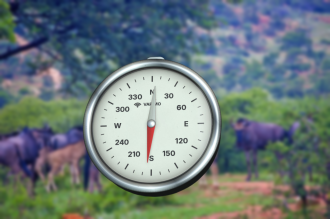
185 °
